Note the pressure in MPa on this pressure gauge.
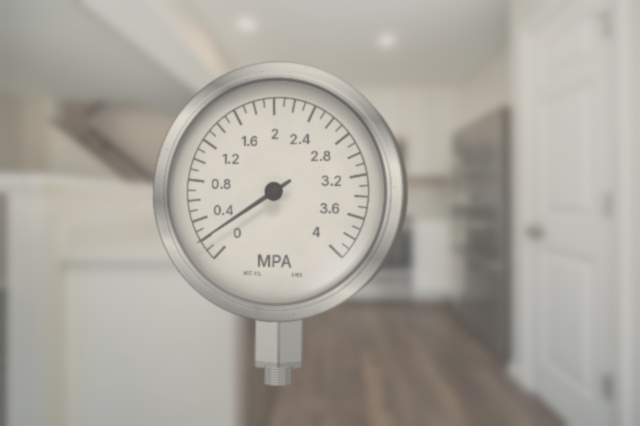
0.2 MPa
